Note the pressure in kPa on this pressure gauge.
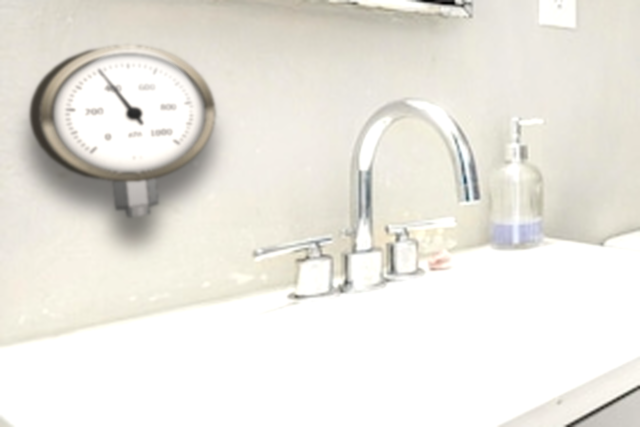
400 kPa
